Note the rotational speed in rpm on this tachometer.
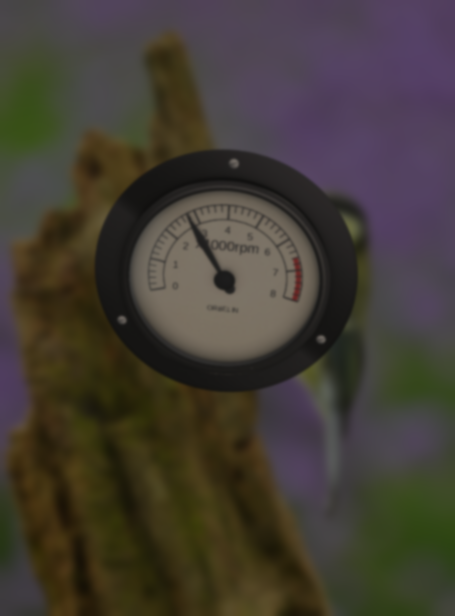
2800 rpm
